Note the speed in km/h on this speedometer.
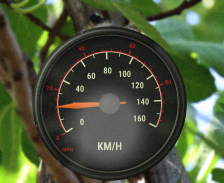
20 km/h
